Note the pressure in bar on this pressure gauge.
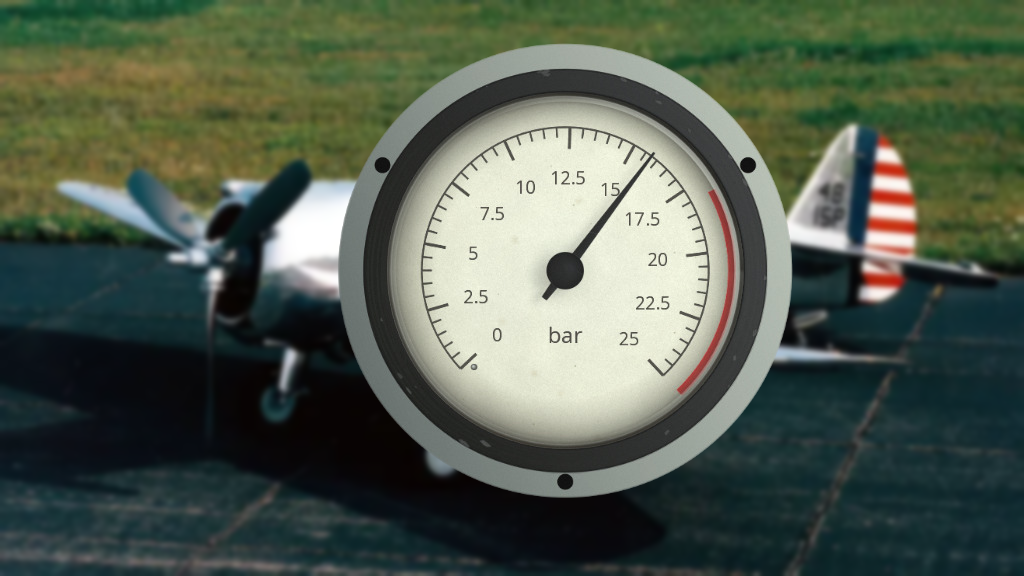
15.75 bar
